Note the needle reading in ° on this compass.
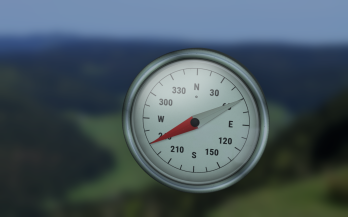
240 °
